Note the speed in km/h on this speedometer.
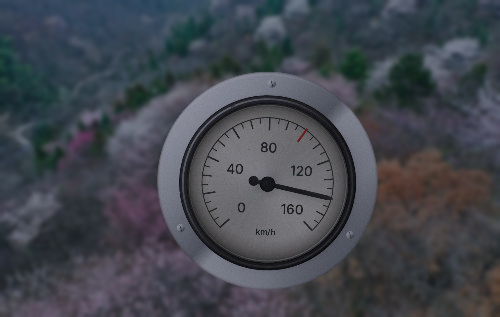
140 km/h
